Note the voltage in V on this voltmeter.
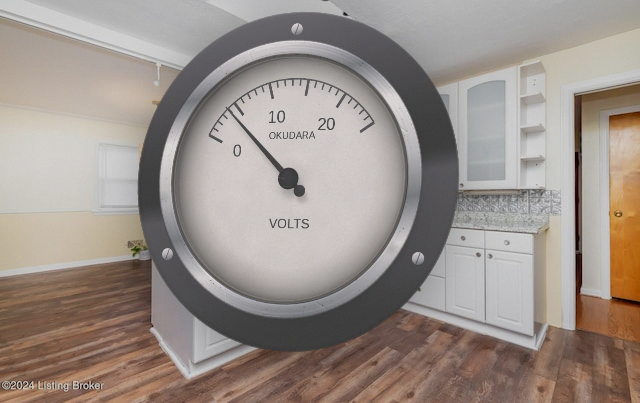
4 V
